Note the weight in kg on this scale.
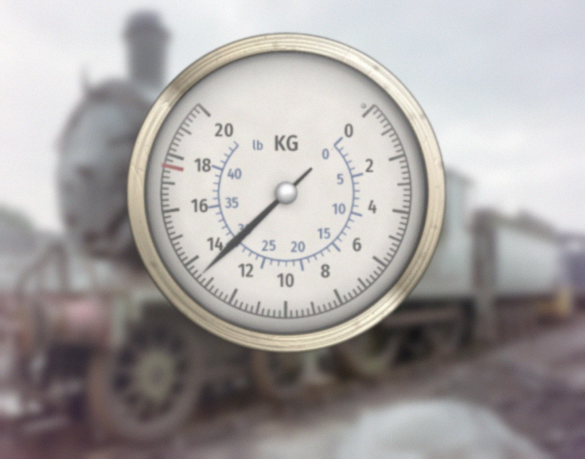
13.4 kg
